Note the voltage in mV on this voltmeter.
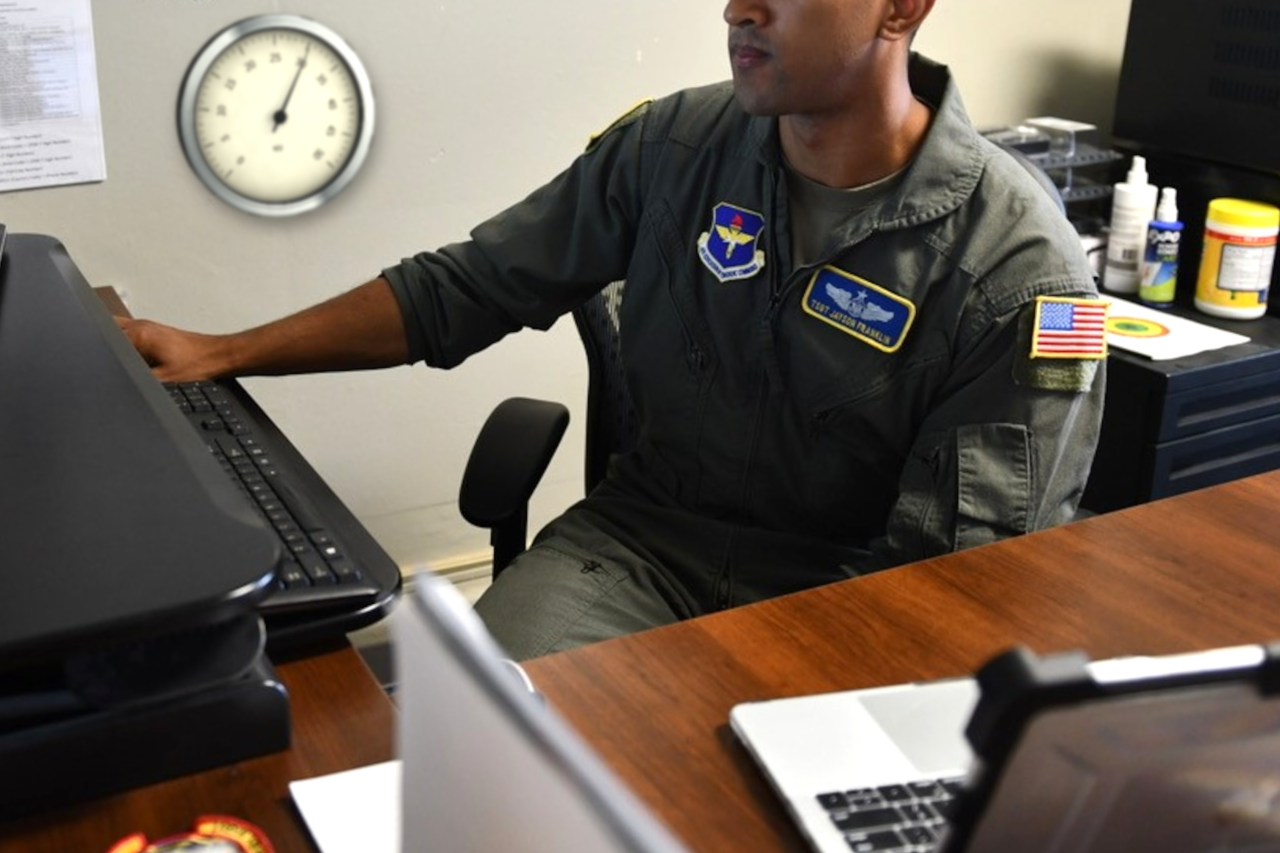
30 mV
